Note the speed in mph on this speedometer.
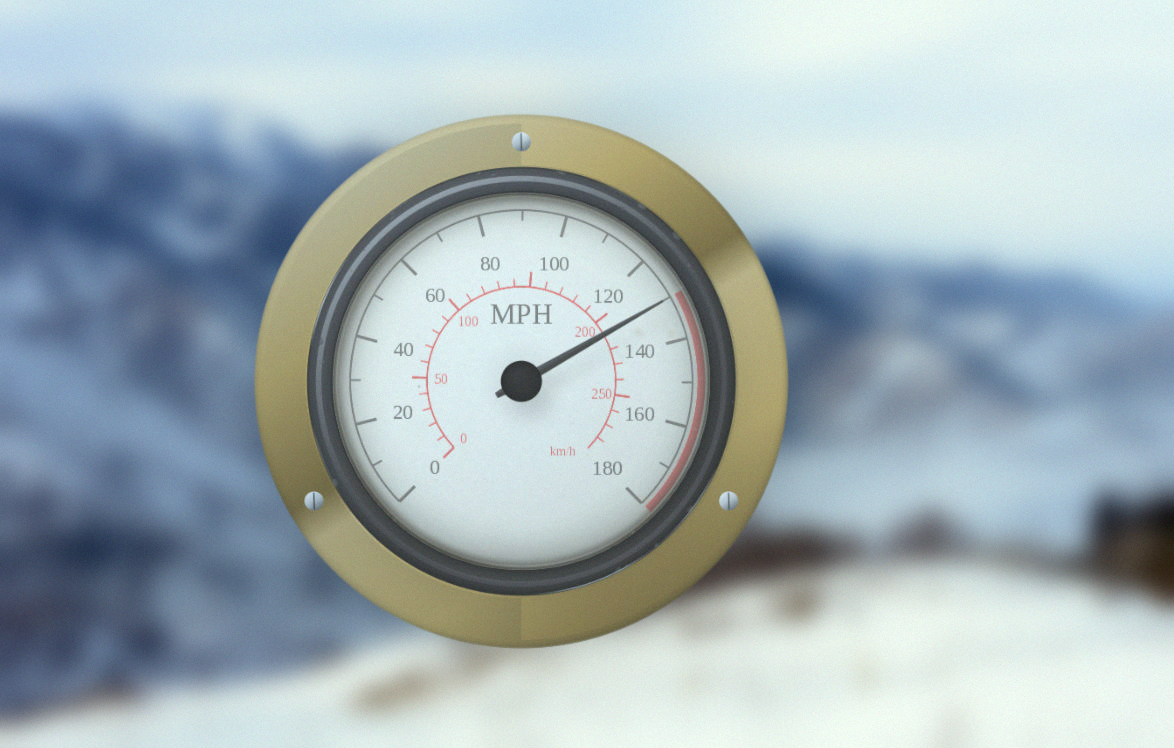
130 mph
